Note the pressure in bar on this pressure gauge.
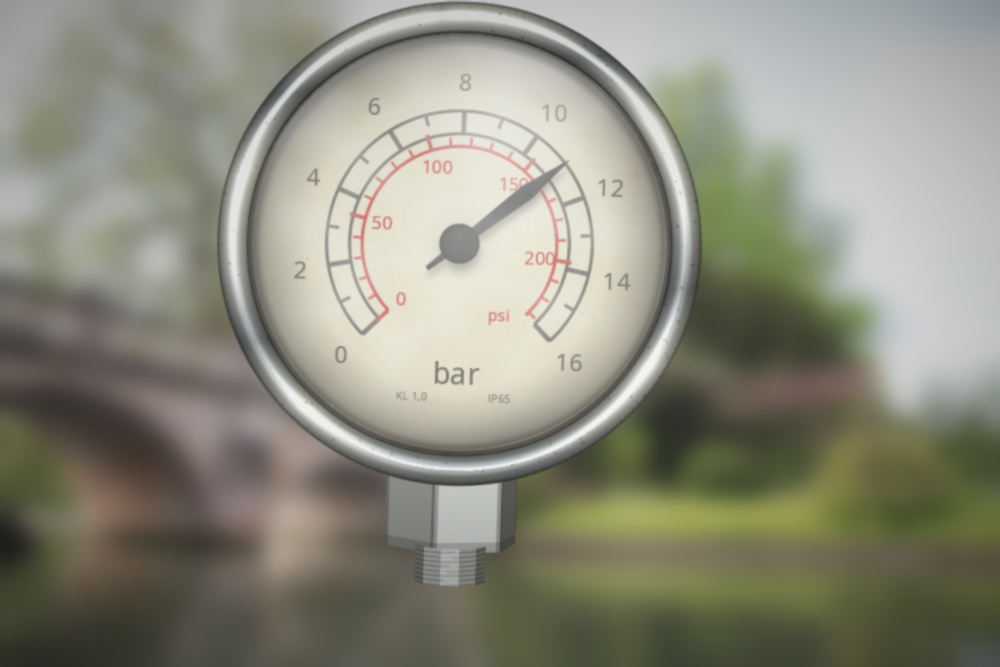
11 bar
